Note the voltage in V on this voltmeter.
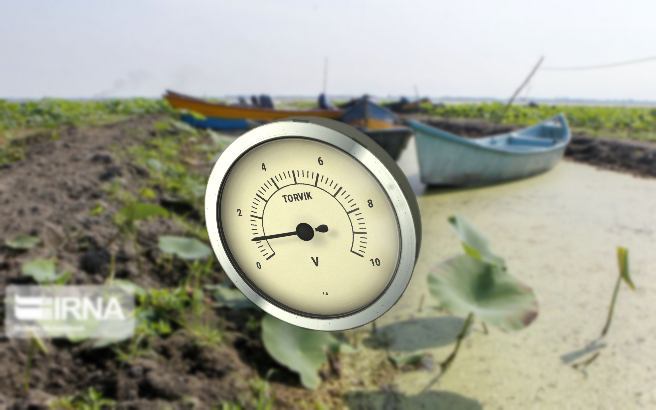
1 V
